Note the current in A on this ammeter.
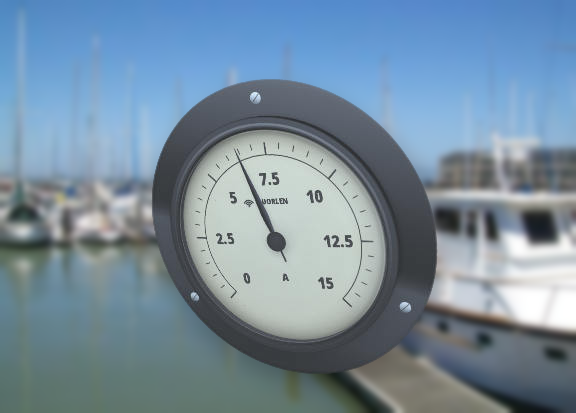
6.5 A
